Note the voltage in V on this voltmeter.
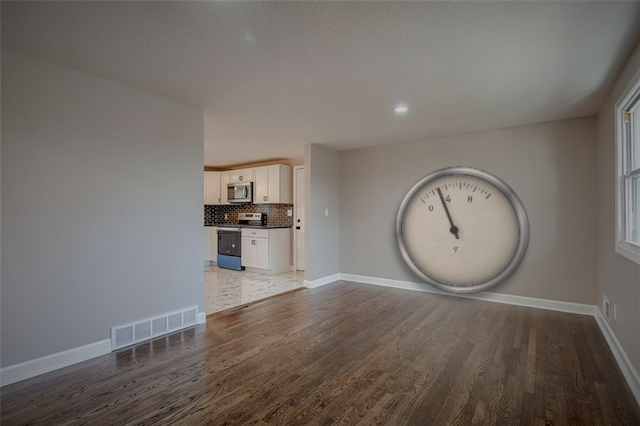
3 V
